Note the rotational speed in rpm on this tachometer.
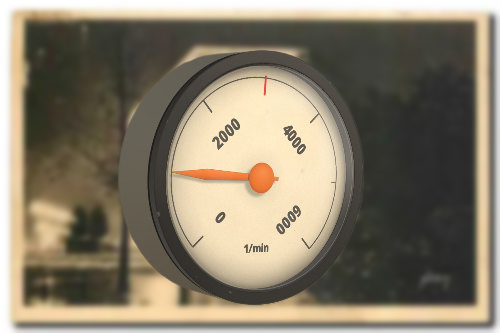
1000 rpm
